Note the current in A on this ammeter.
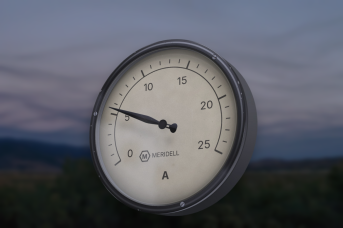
5.5 A
